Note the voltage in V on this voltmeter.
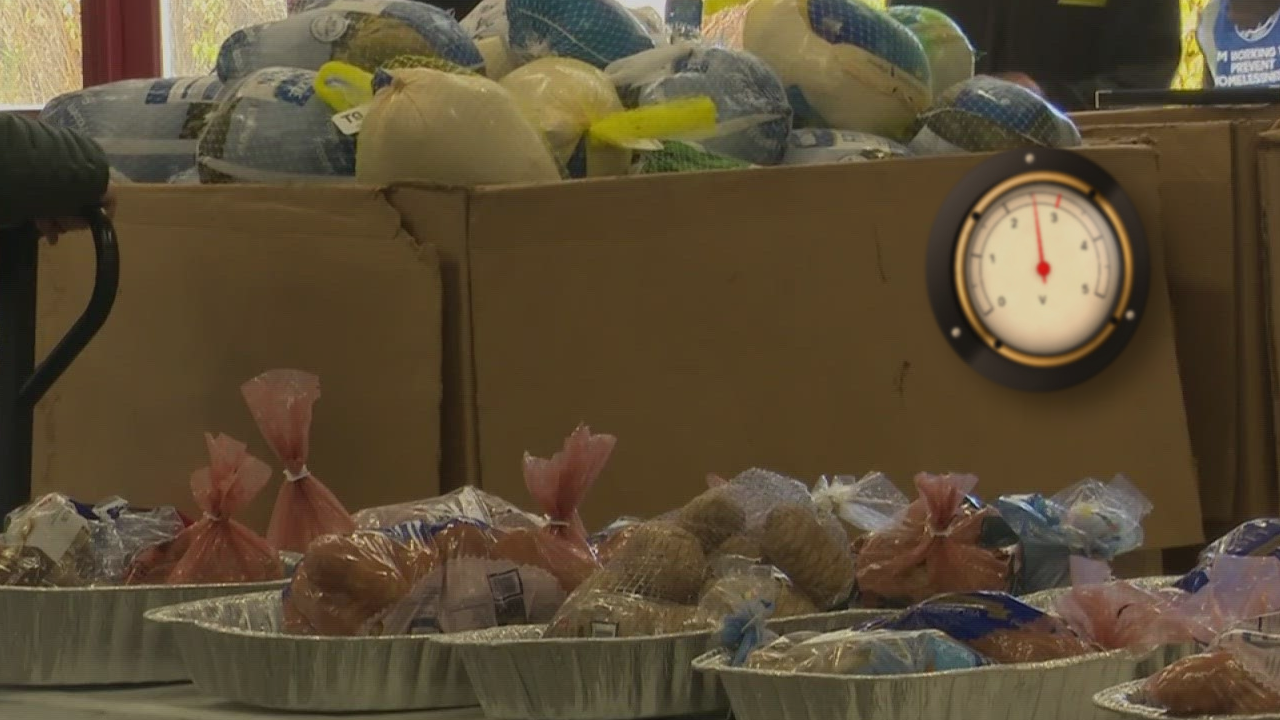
2.5 V
